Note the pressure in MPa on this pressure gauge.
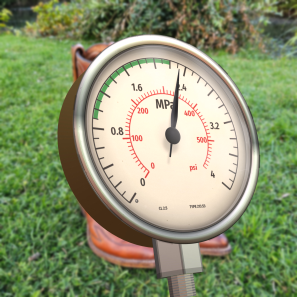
2.3 MPa
